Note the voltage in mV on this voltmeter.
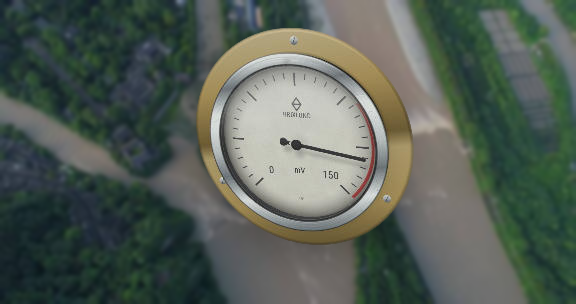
130 mV
